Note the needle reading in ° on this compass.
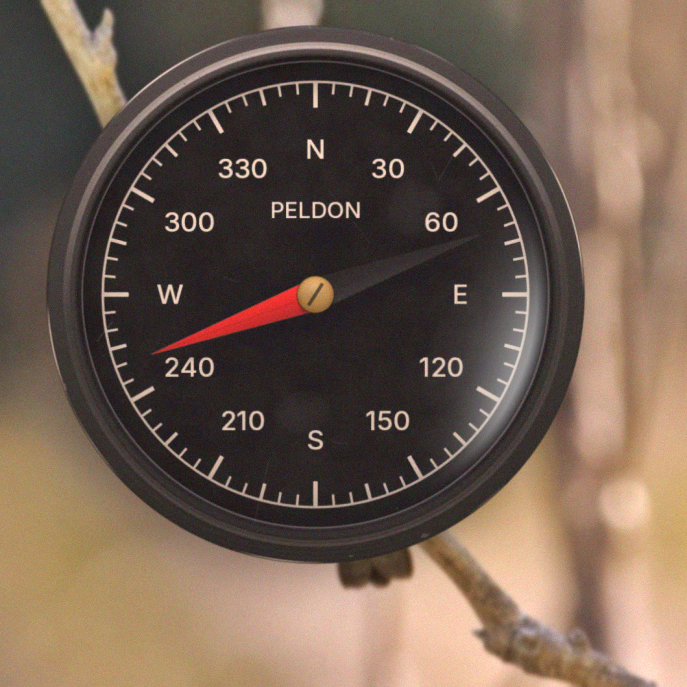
250 °
